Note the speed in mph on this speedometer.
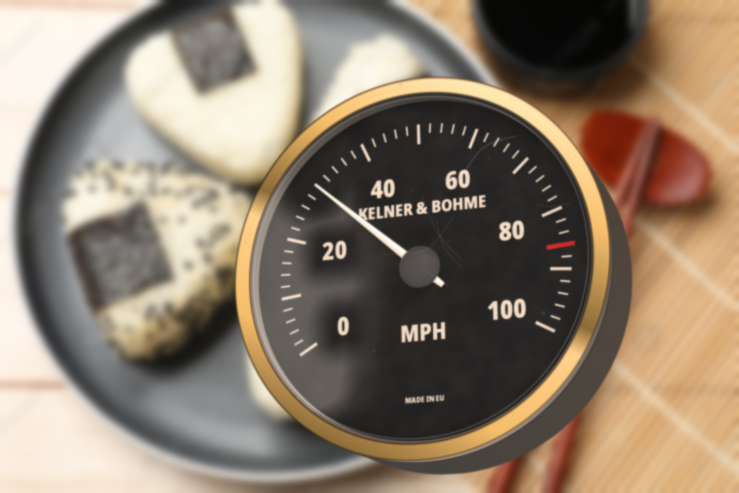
30 mph
